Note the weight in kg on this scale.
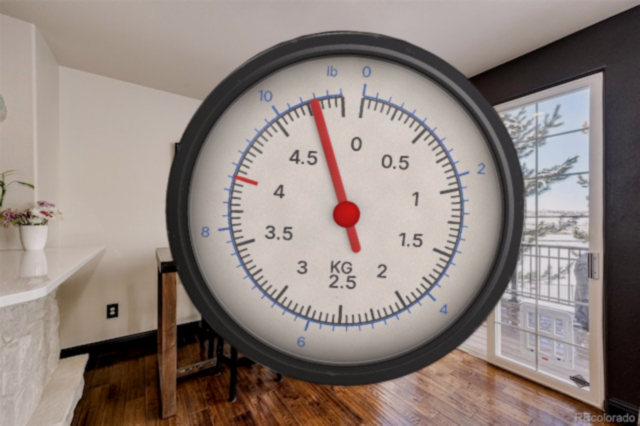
4.8 kg
